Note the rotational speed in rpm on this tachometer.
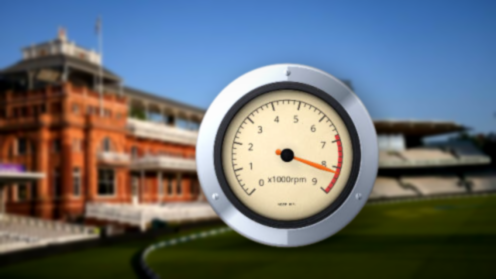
8200 rpm
